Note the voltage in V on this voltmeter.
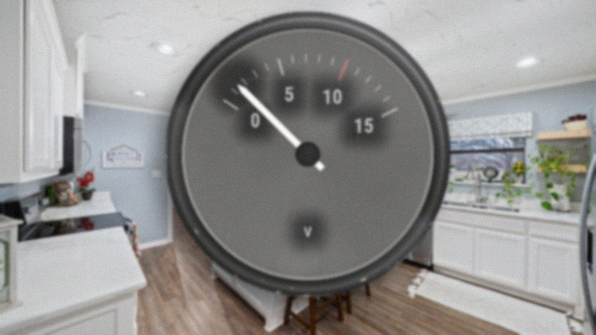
1.5 V
